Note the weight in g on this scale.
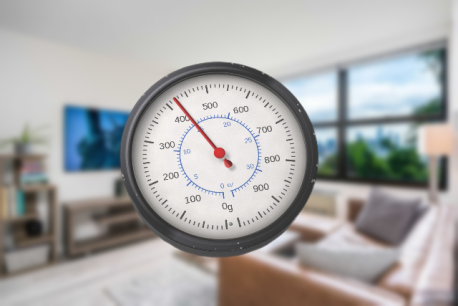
420 g
